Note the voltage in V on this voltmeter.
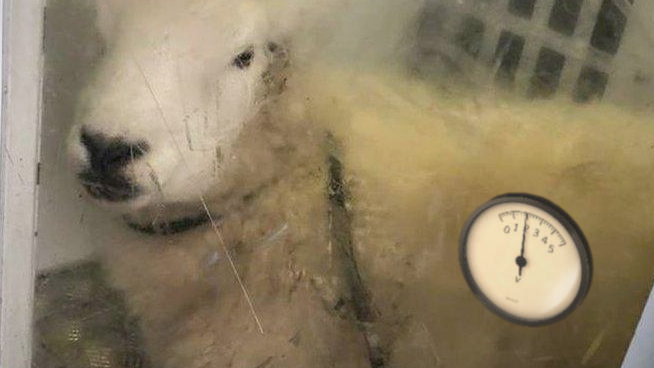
2 V
